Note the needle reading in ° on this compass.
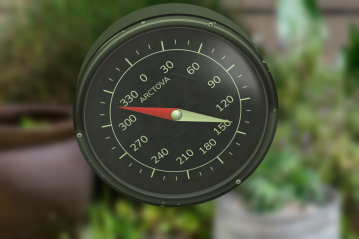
320 °
